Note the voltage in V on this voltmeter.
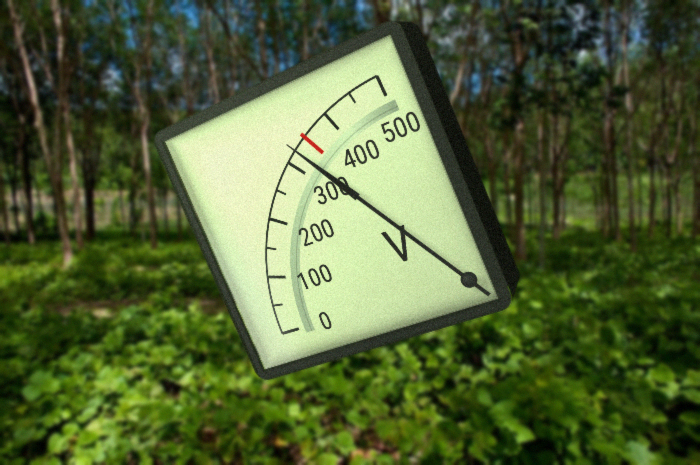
325 V
